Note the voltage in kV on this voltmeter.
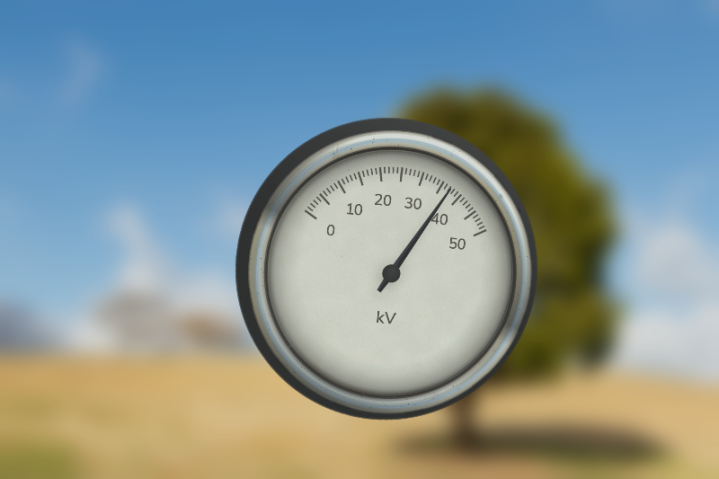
37 kV
